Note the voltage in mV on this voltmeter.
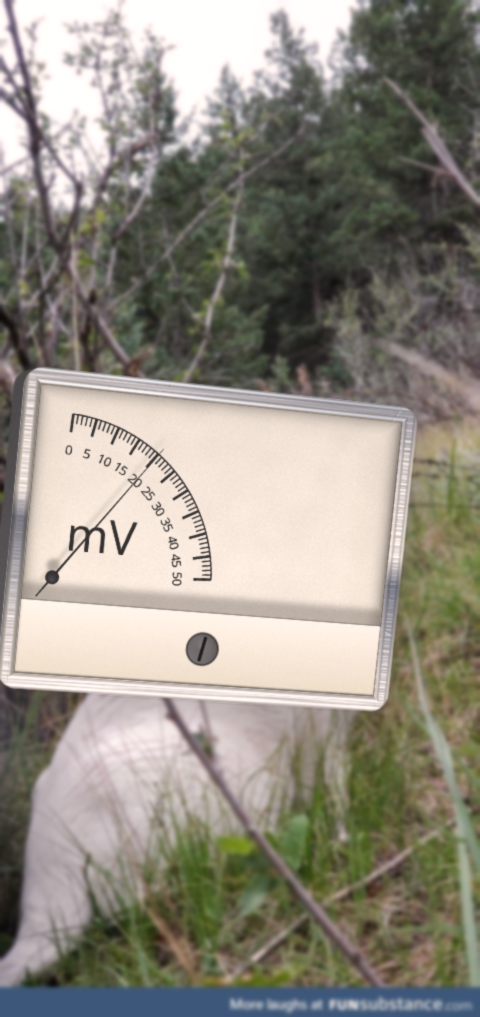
20 mV
